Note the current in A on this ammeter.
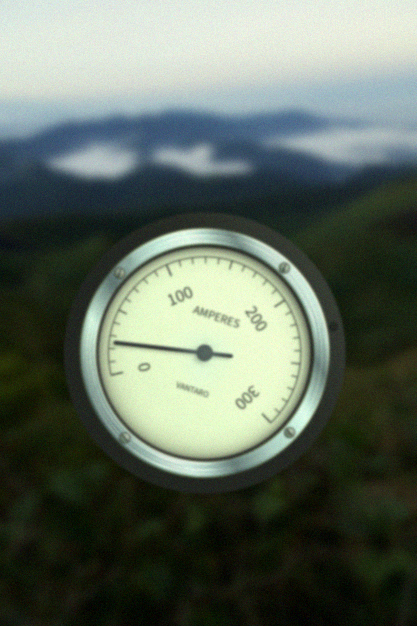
25 A
